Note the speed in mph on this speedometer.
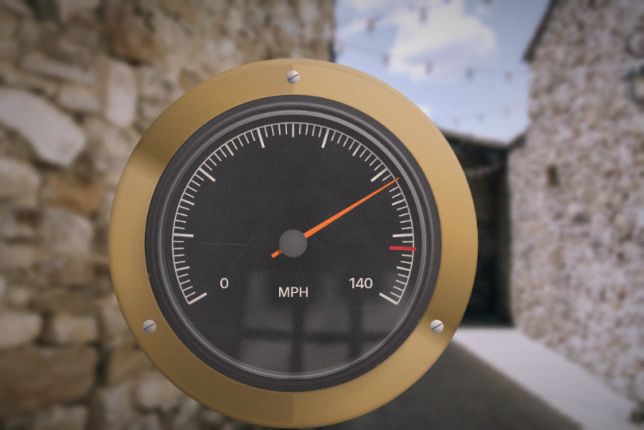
104 mph
